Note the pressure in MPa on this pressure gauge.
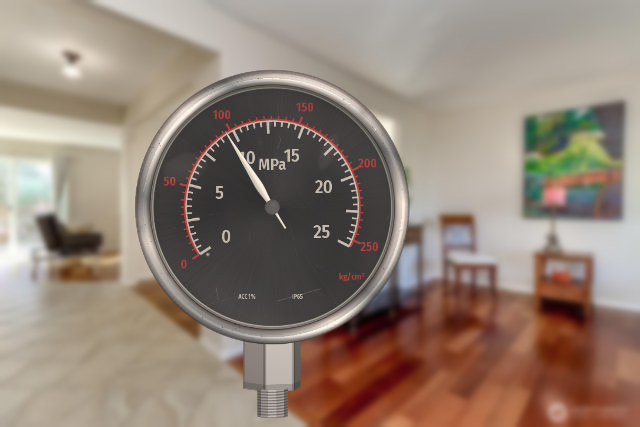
9.5 MPa
